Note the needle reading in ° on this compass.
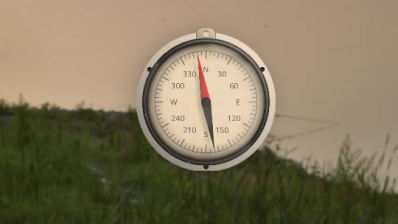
350 °
